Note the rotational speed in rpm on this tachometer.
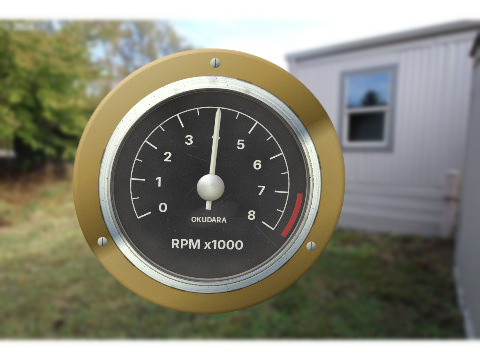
4000 rpm
